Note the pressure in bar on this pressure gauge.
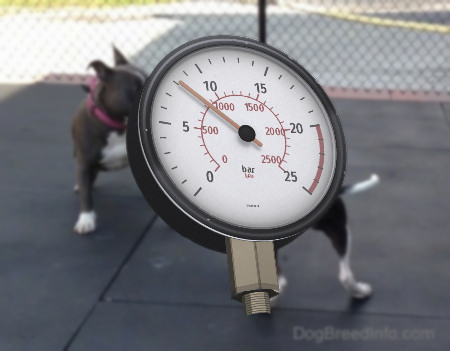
8 bar
